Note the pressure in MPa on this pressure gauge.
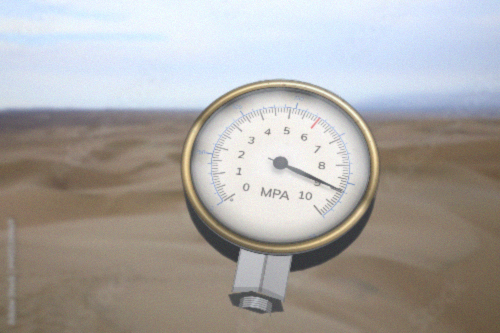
9 MPa
